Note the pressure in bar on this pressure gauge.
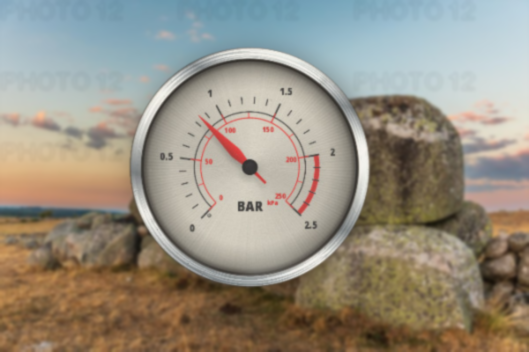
0.85 bar
